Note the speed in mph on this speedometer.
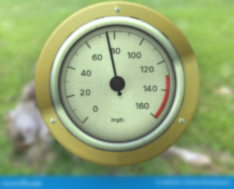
75 mph
